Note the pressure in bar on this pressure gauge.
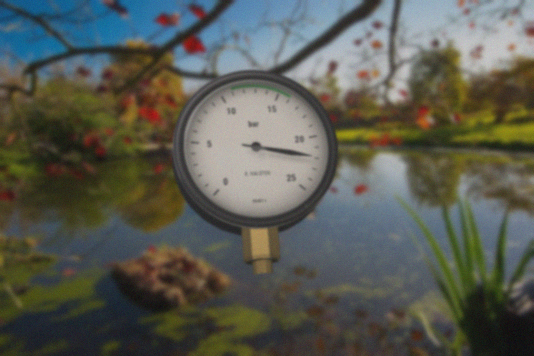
22 bar
